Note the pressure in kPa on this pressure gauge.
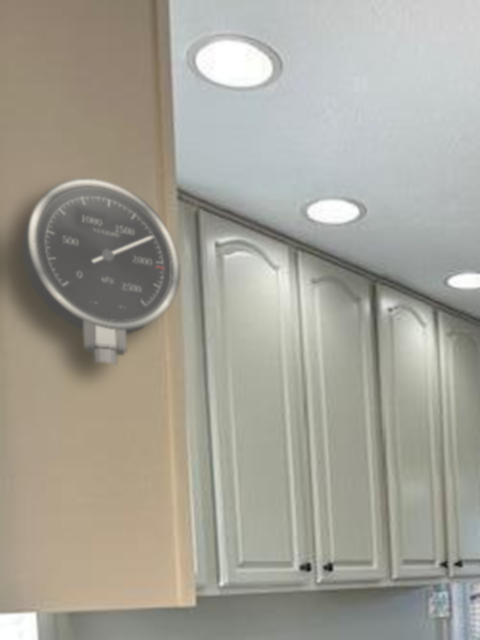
1750 kPa
